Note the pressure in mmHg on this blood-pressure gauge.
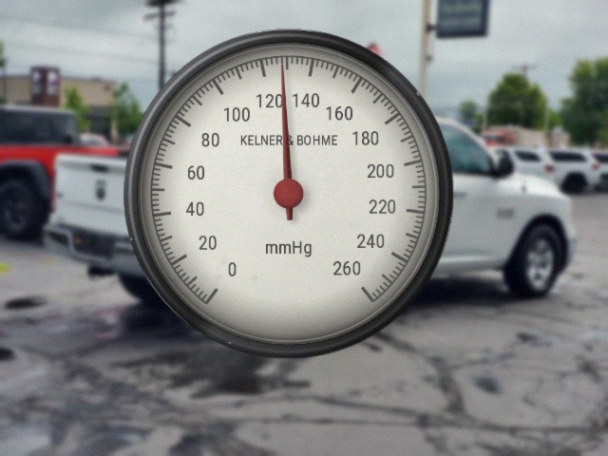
128 mmHg
